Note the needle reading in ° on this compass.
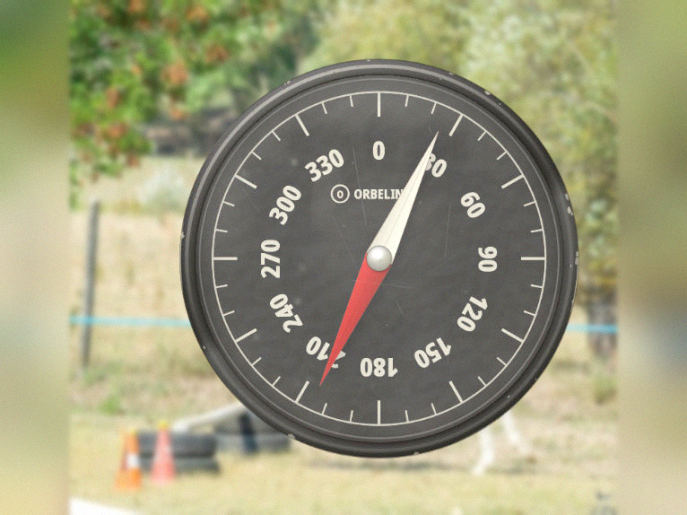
205 °
